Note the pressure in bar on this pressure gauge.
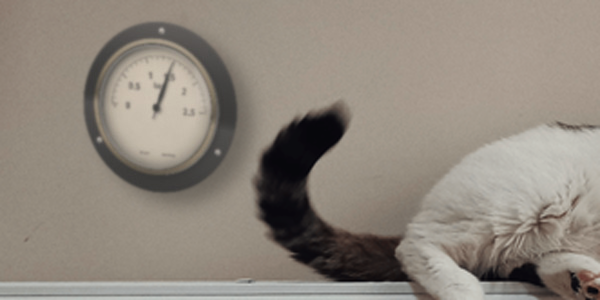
1.5 bar
